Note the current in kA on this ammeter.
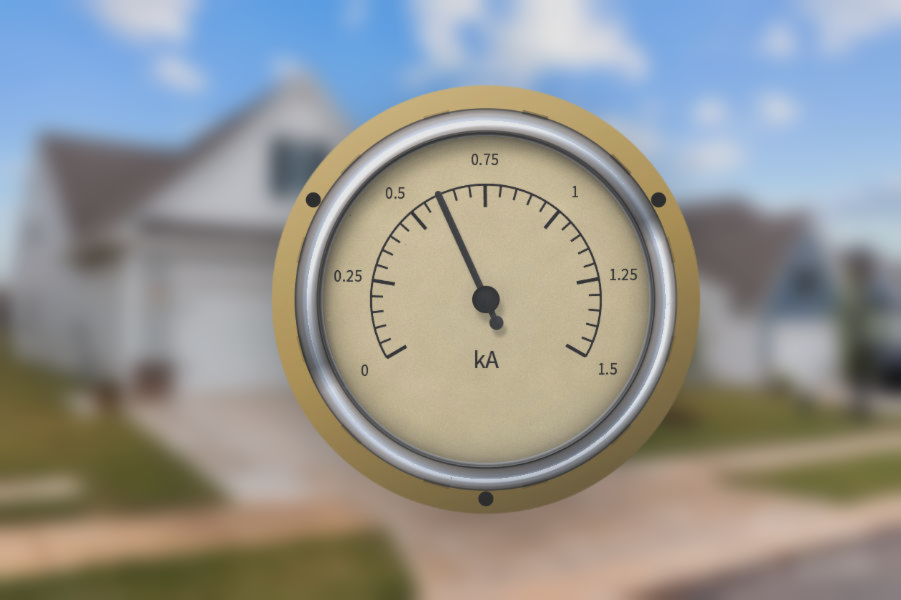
0.6 kA
